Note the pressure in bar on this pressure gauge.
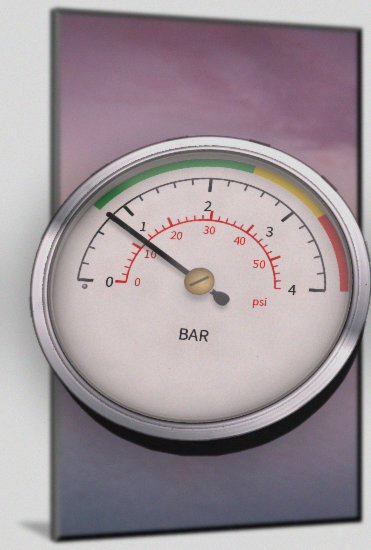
0.8 bar
